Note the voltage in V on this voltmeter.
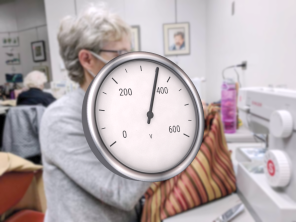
350 V
